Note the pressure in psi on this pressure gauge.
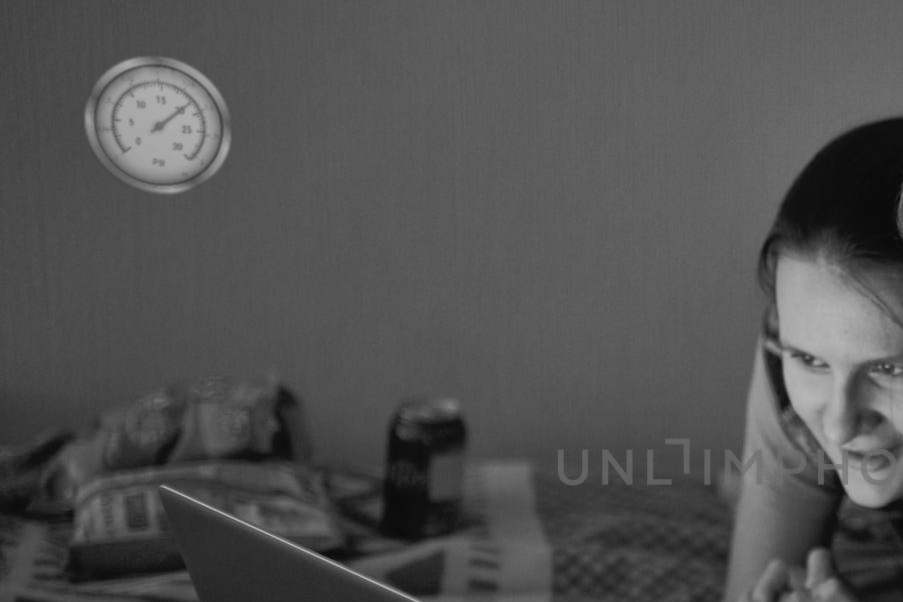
20 psi
